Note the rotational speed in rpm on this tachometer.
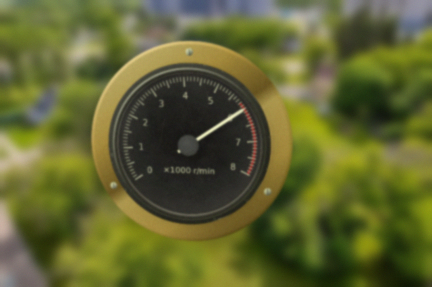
6000 rpm
